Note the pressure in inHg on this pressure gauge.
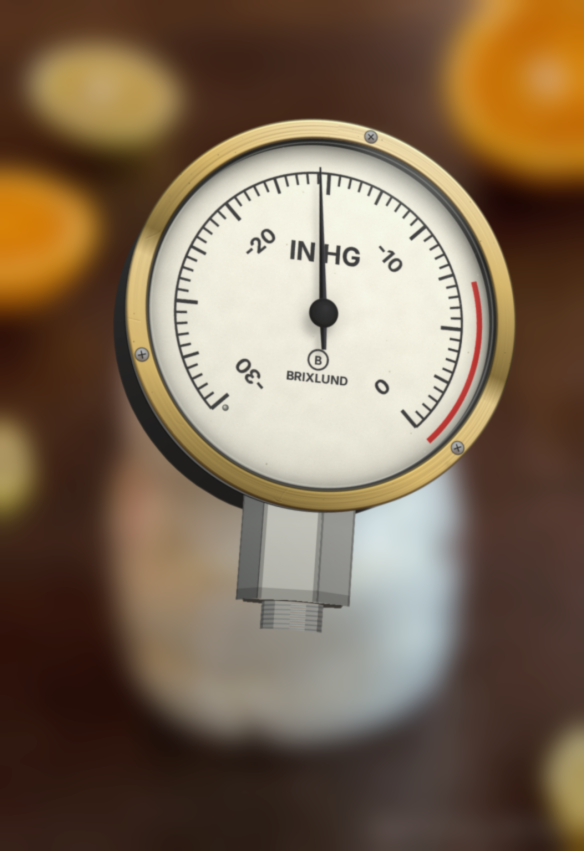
-15.5 inHg
